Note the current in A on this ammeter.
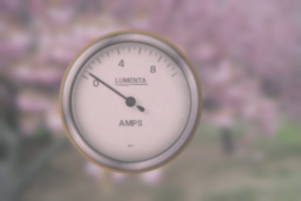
0.5 A
